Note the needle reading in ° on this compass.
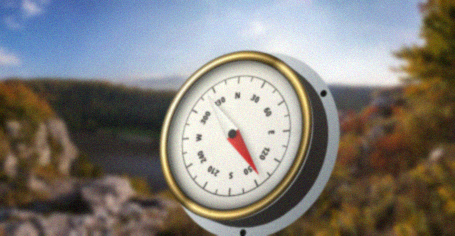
142.5 °
